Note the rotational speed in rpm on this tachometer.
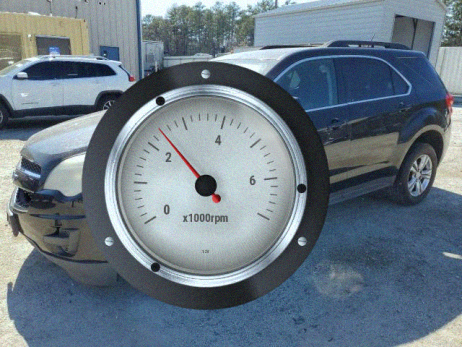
2400 rpm
